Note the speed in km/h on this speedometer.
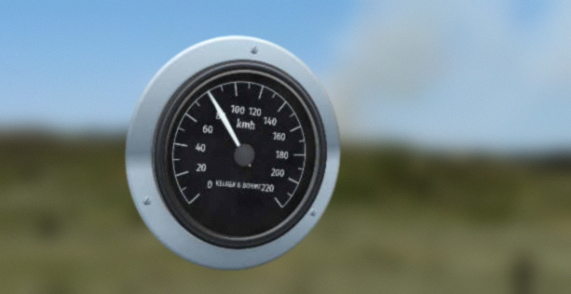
80 km/h
